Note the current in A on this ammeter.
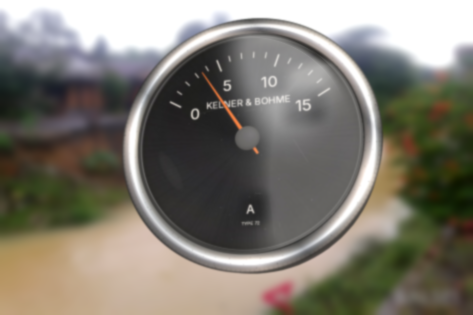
3.5 A
